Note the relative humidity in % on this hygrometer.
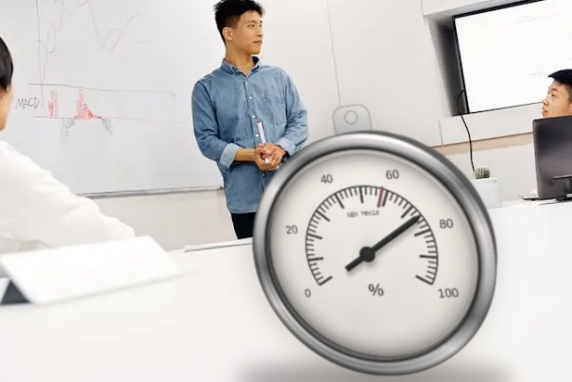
74 %
